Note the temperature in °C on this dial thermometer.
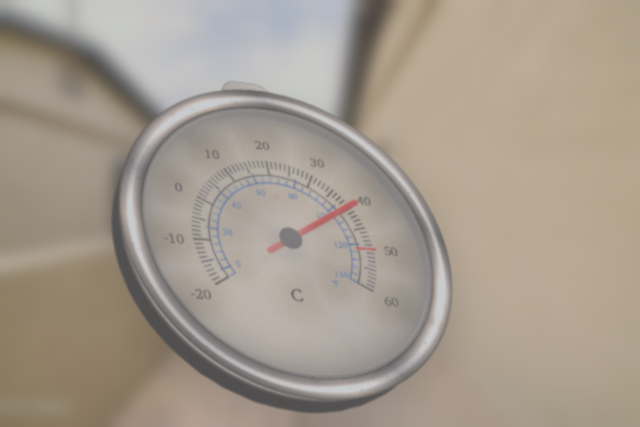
40 °C
